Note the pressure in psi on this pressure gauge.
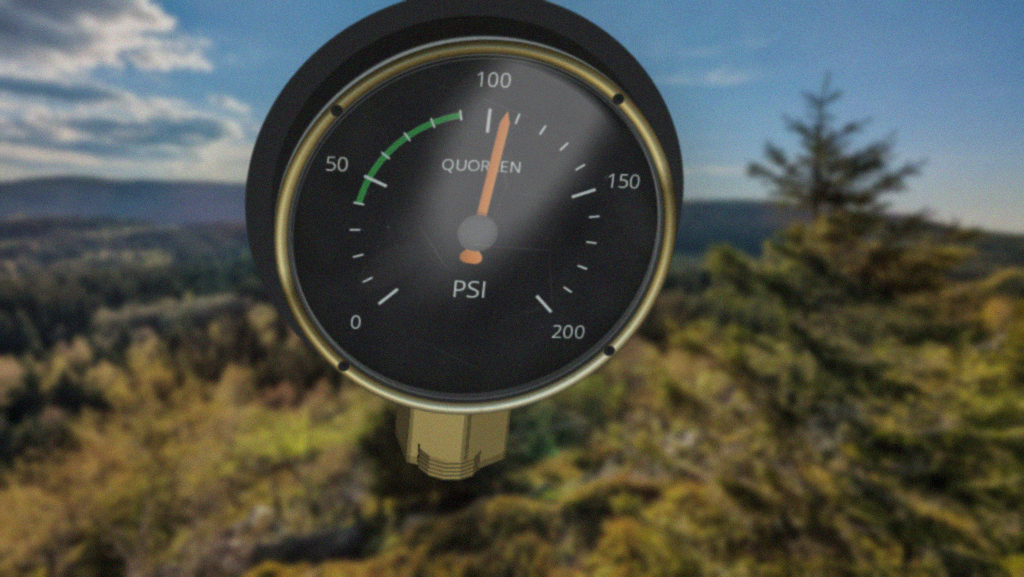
105 psi
